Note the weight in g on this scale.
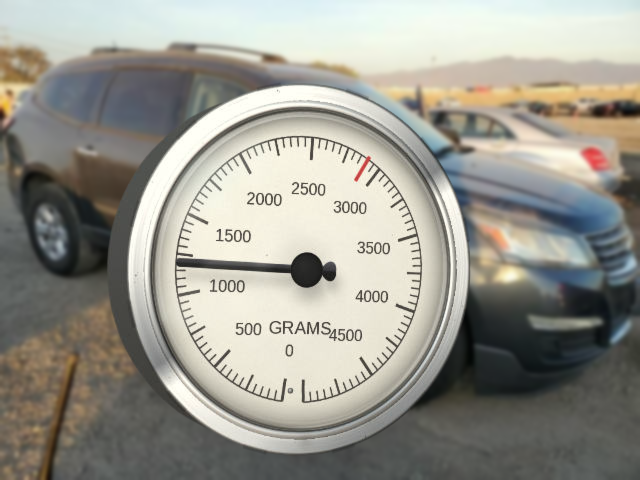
1200 g
